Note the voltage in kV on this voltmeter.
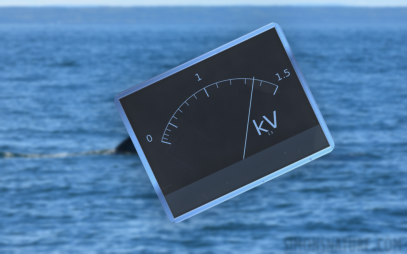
1.35 kV
